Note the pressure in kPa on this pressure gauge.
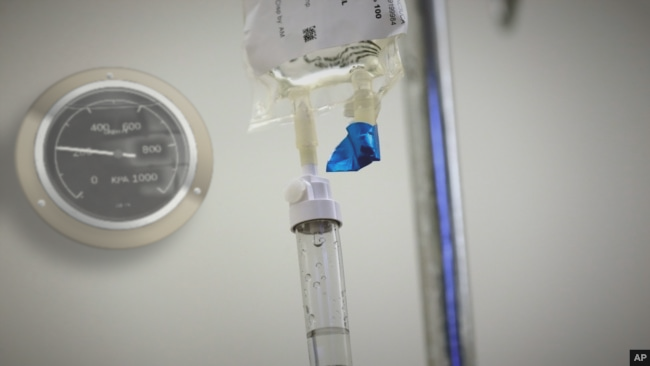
200 kPa
